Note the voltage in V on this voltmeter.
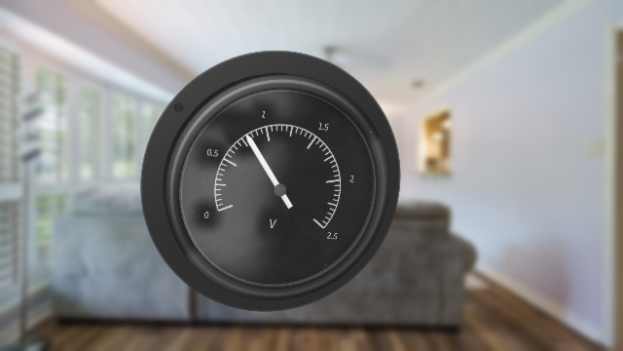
0.8 V
